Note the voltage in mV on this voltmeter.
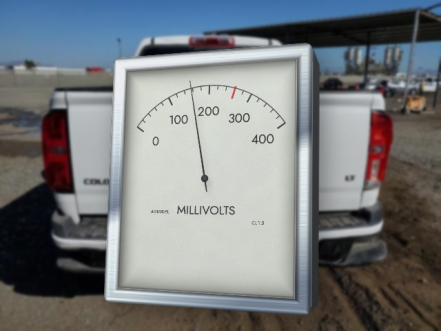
160 mV
